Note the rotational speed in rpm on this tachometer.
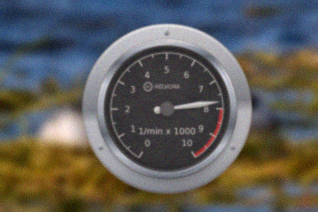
7750 rpm
